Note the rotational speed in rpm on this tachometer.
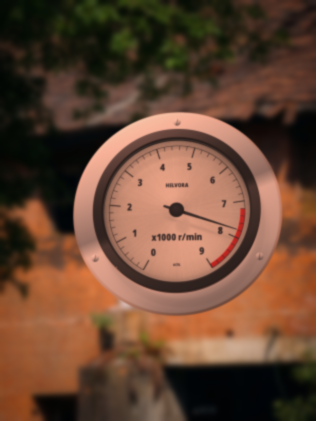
7800 rpm
